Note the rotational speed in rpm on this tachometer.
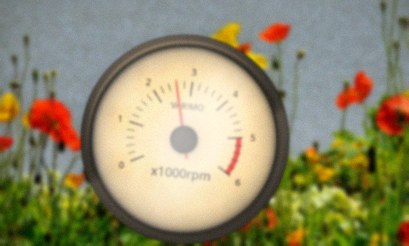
2600 rpm
